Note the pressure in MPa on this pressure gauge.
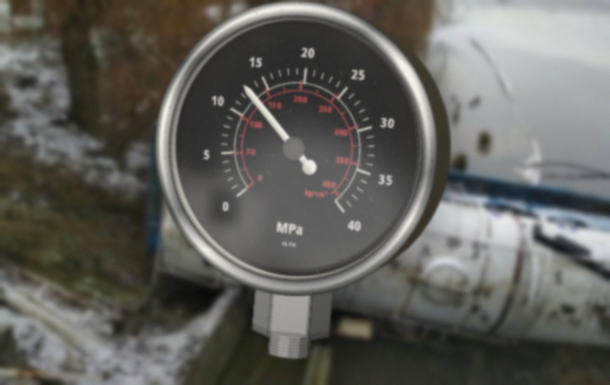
13 MPa
